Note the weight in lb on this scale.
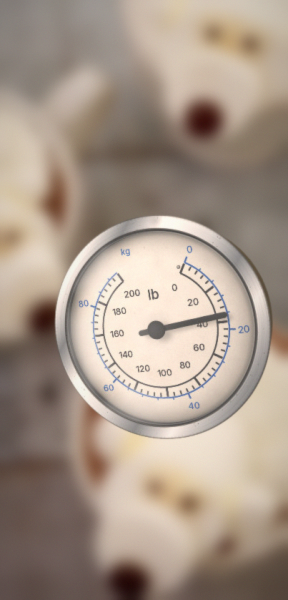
36 lb
